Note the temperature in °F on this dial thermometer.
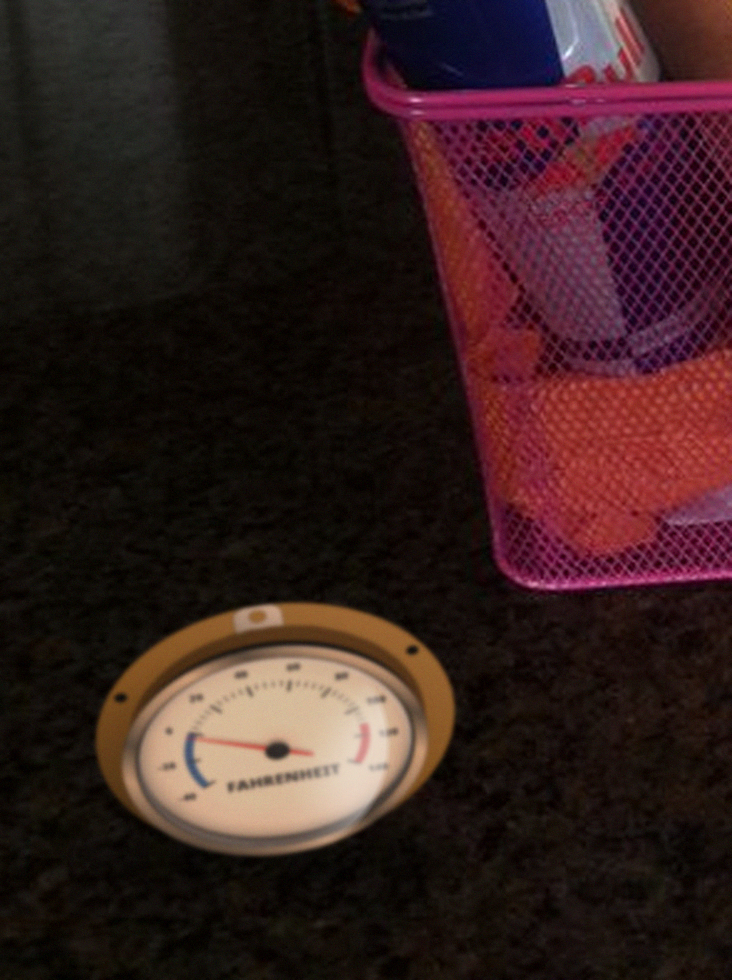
0 °F
